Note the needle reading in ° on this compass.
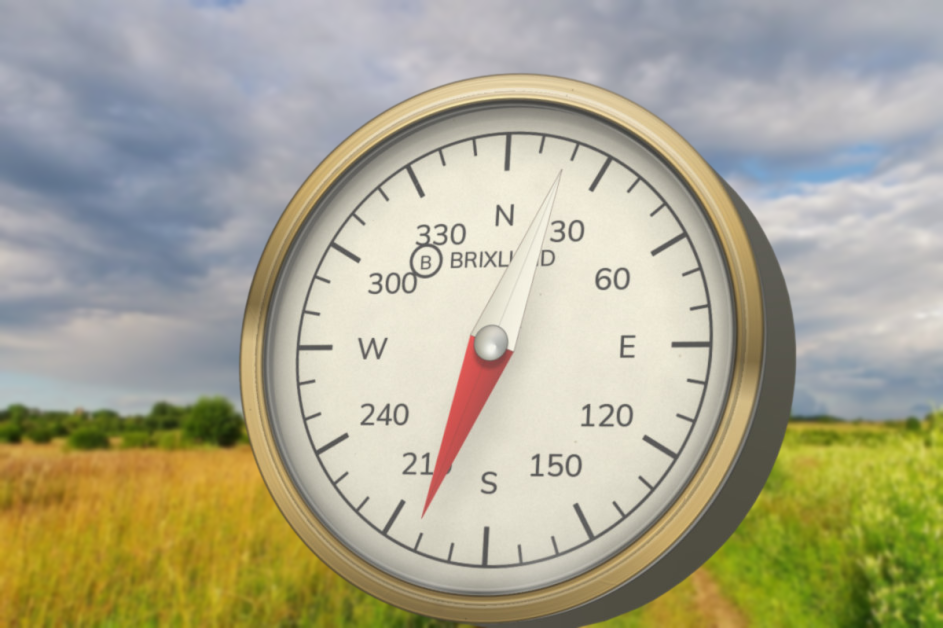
200 °
